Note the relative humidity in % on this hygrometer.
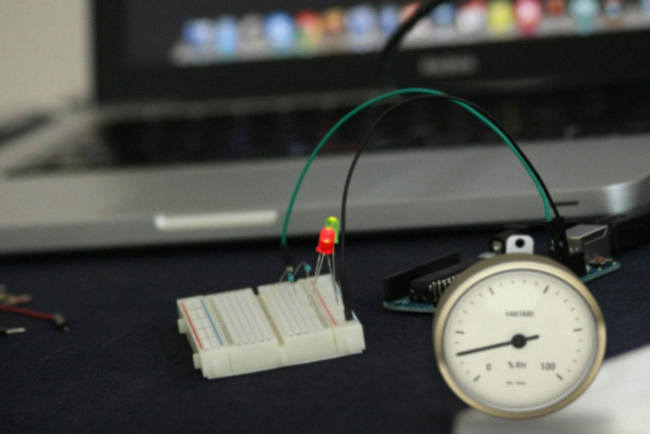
12 %
